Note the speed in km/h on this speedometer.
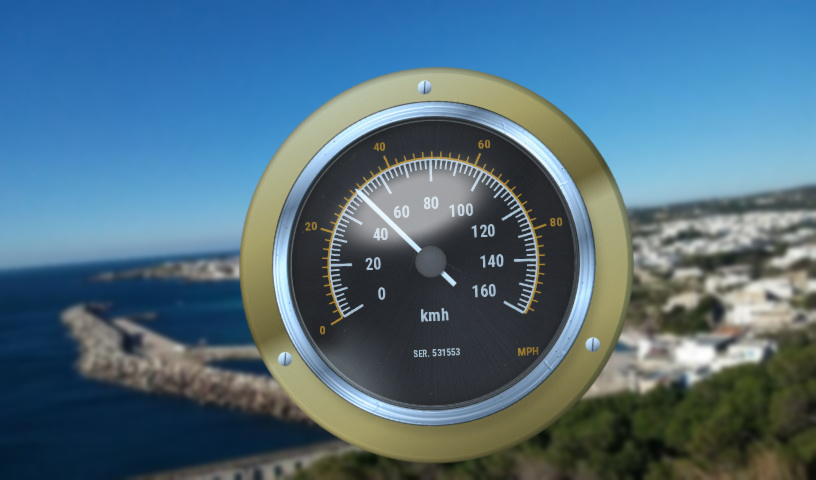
50 km/h
